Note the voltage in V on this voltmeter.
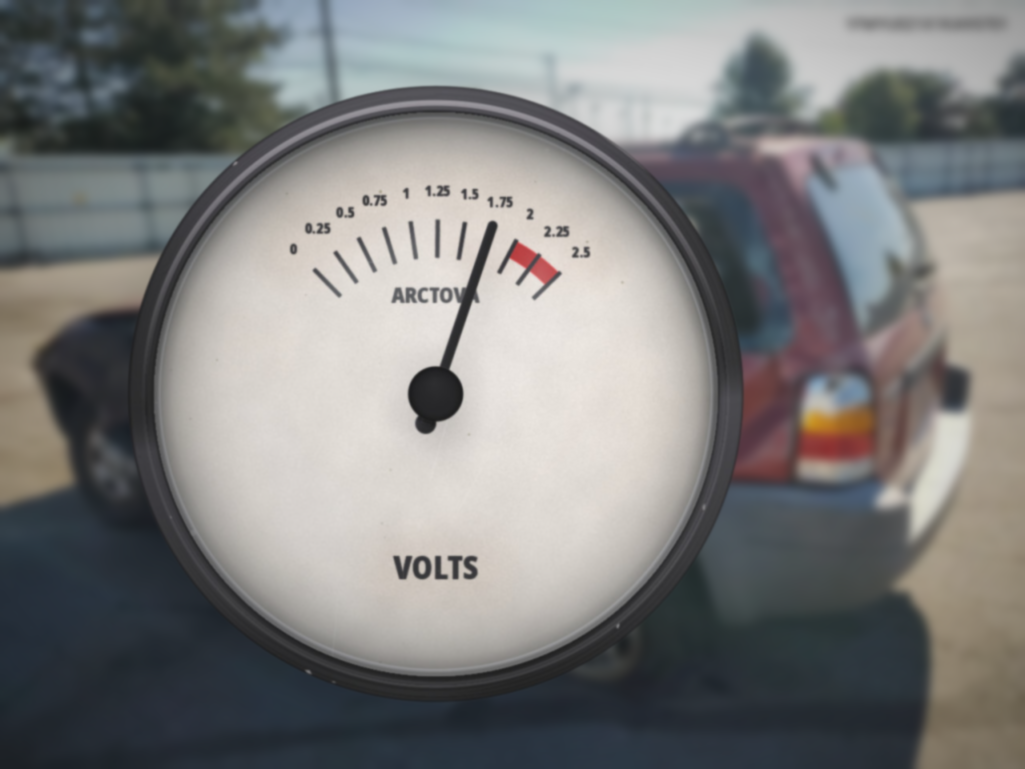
1.75 V
